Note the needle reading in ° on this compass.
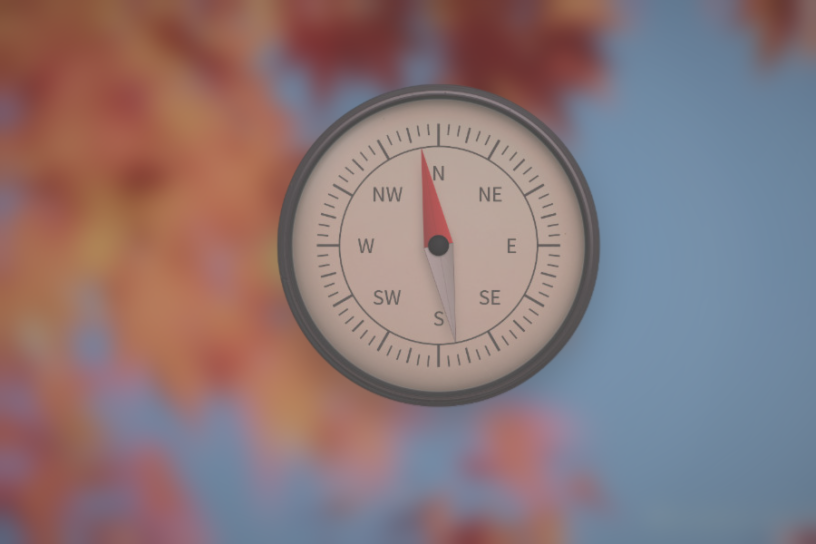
350 °
